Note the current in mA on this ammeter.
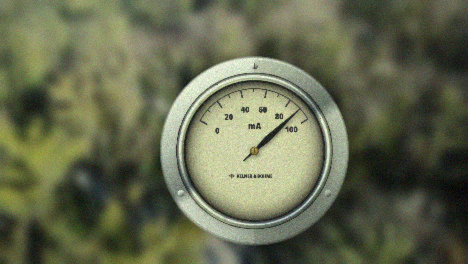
90 mA
